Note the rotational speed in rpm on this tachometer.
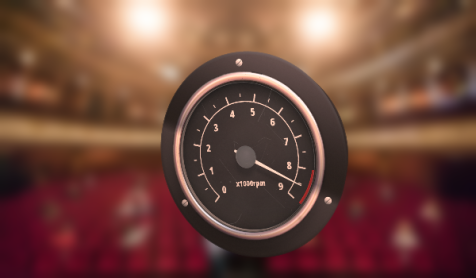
8500 rpm
